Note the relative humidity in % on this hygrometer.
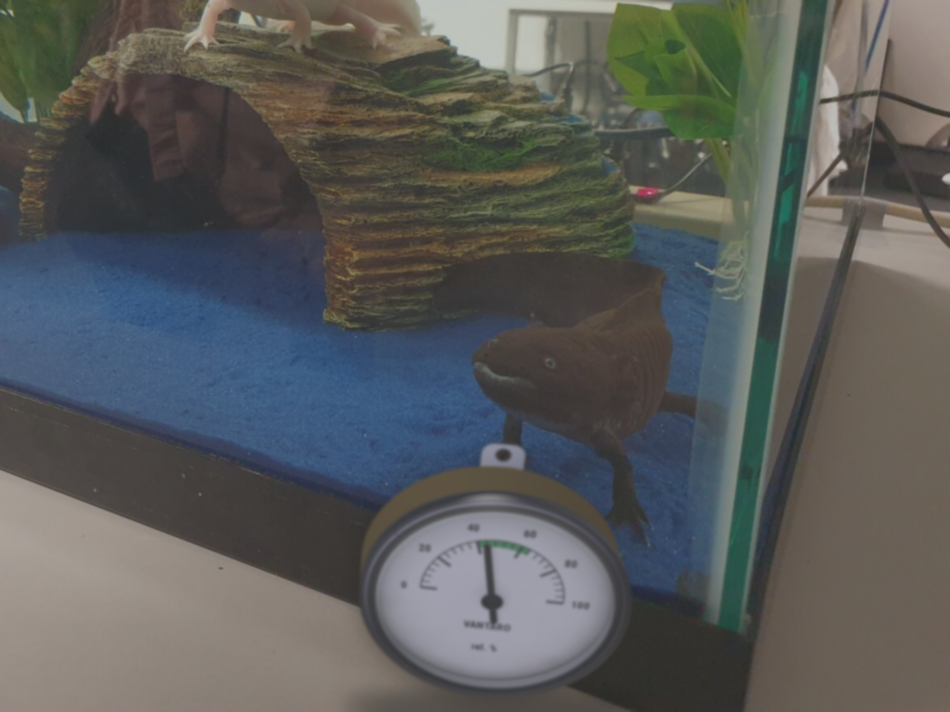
44 %
